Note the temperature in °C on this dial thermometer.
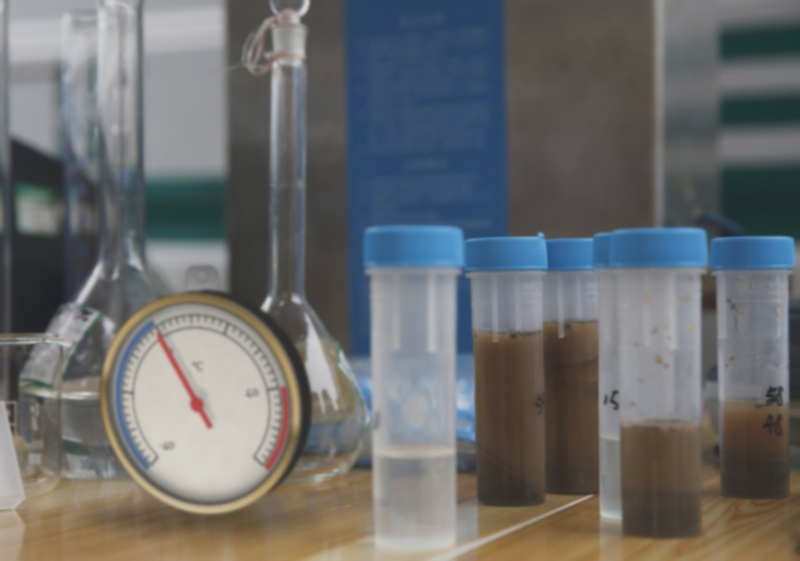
0 °C
